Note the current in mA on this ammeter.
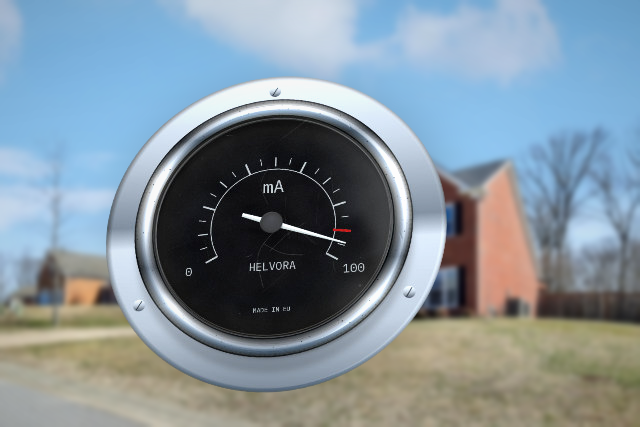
95 mA
